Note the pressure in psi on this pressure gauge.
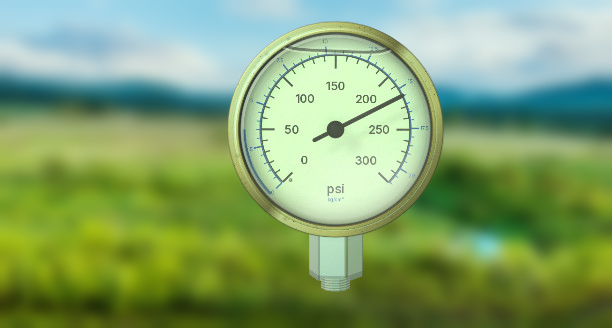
220 psi
